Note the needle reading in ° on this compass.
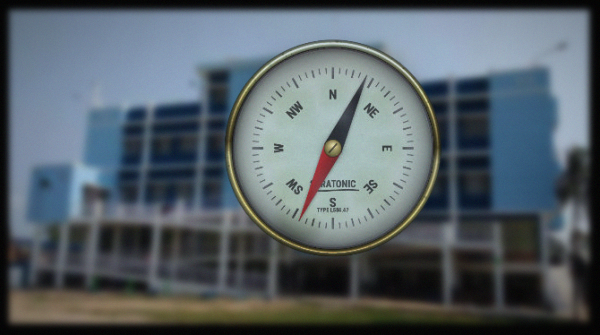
205 °
